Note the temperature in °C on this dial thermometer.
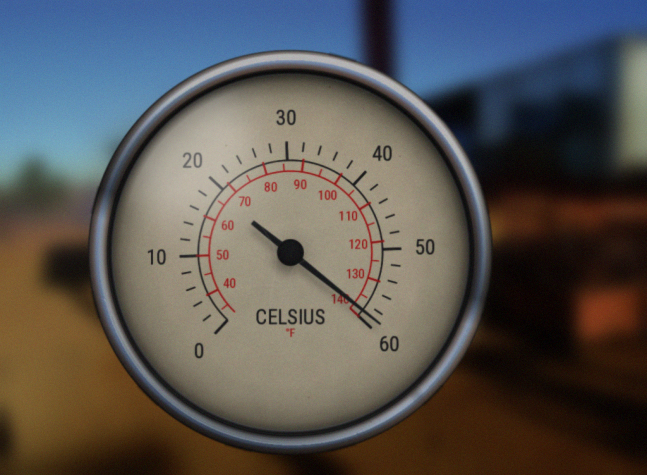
59 °C
